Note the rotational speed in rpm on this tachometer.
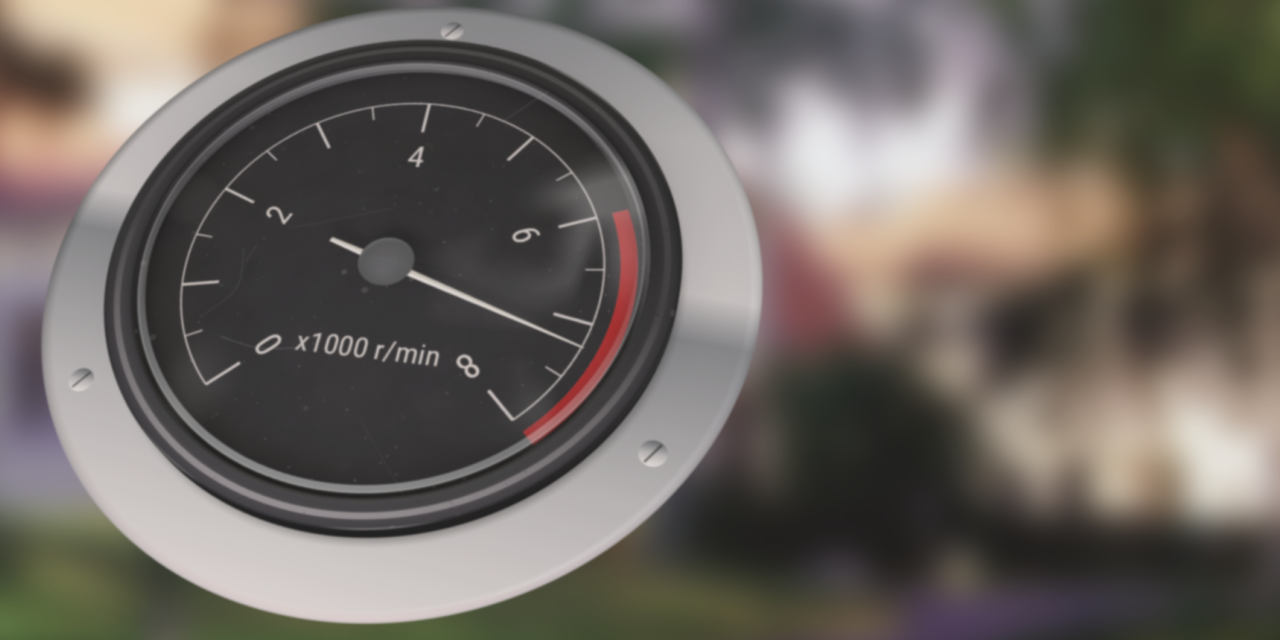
7250 rpm
